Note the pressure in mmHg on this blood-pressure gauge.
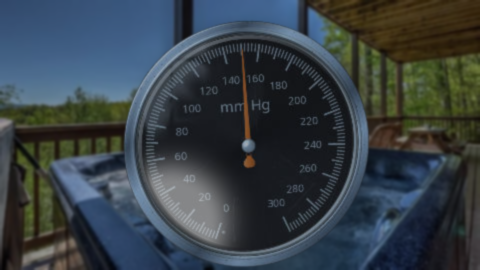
150 mmHg
